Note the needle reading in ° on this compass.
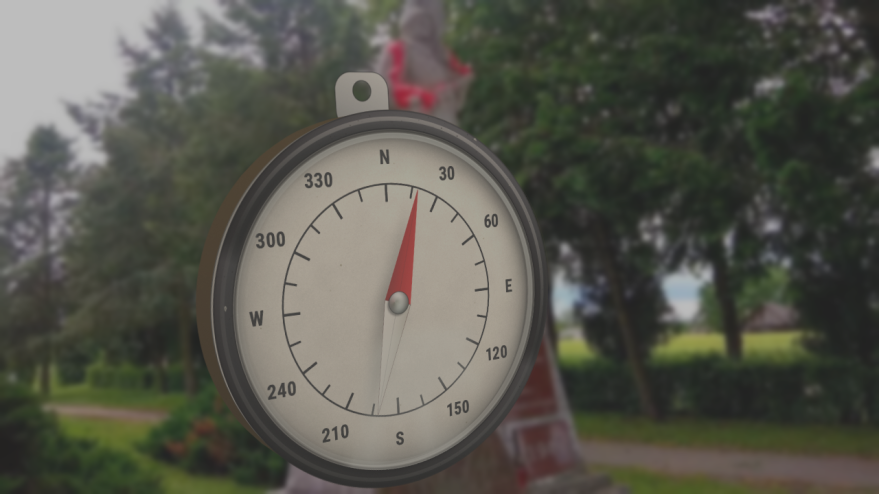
15 °
